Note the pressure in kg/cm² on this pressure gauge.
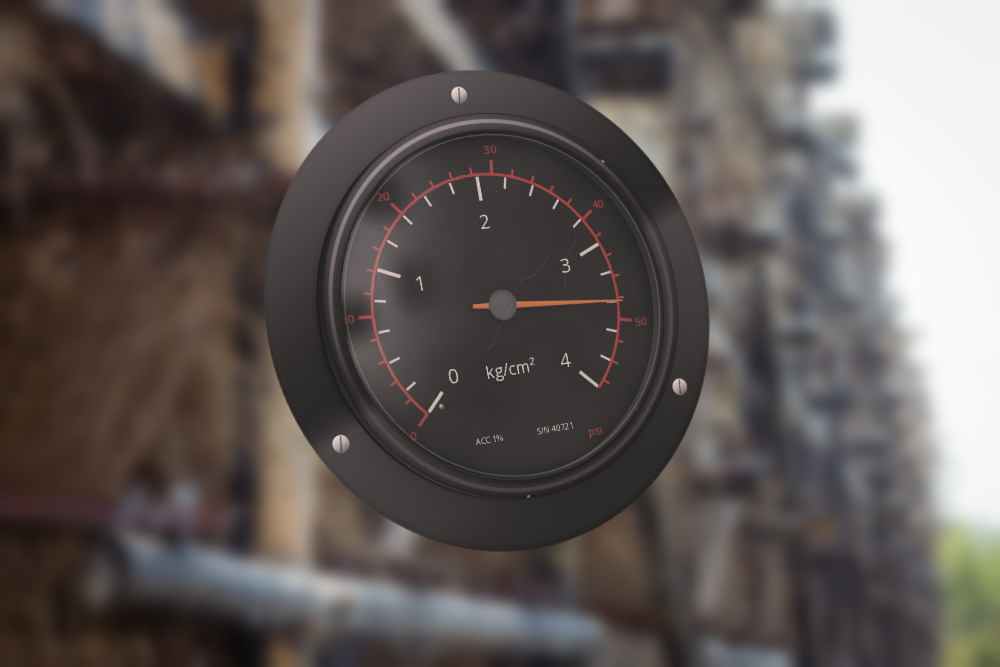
3.4 kg/cm²
